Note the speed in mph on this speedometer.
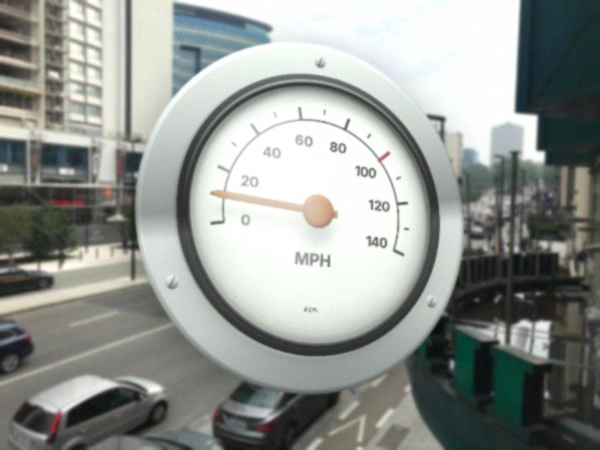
10 mph
